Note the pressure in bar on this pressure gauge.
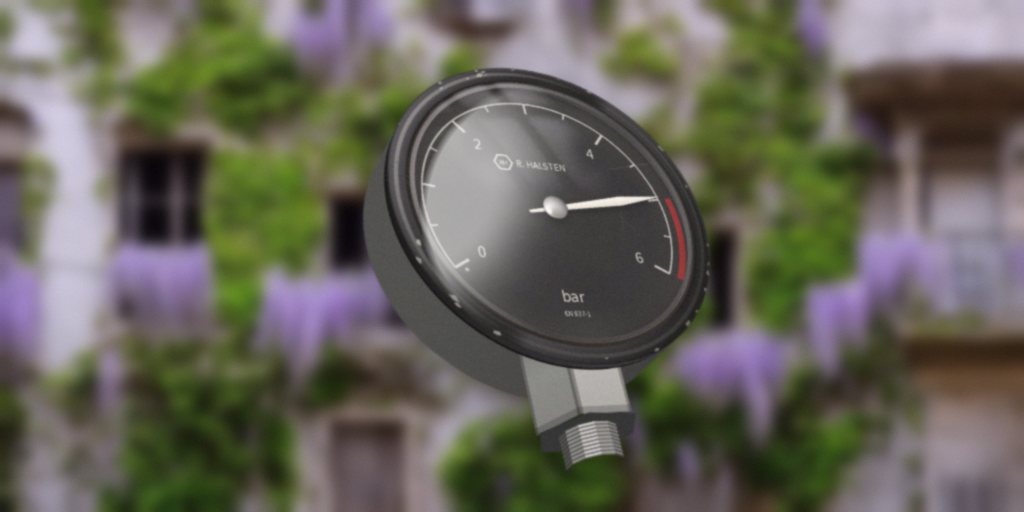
5 bar
